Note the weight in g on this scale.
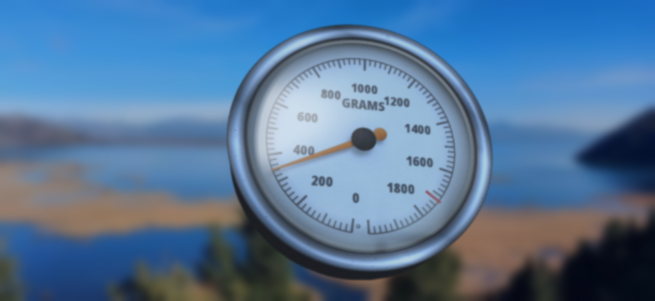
340 g
